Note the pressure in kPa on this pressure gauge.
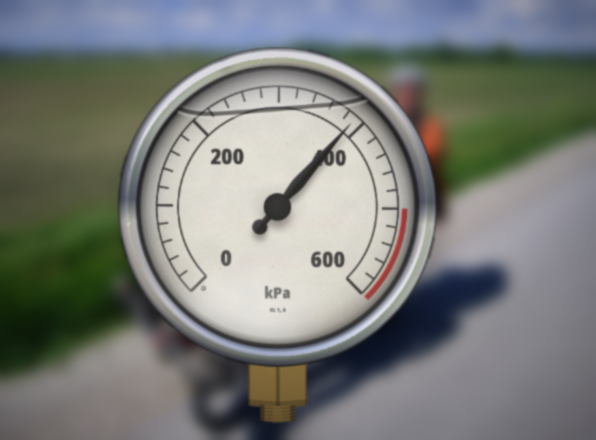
390 kPa
